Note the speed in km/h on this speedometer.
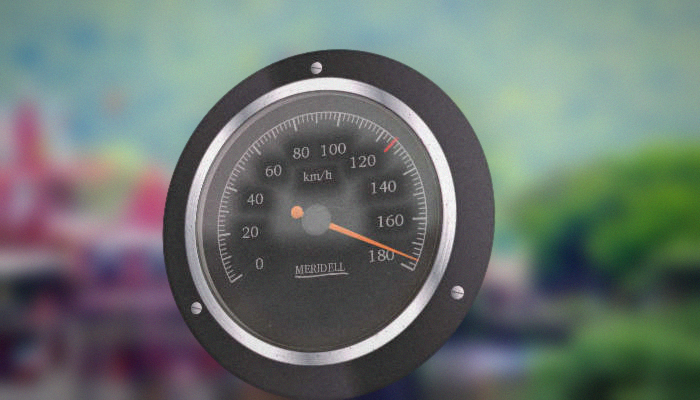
176 km/h
